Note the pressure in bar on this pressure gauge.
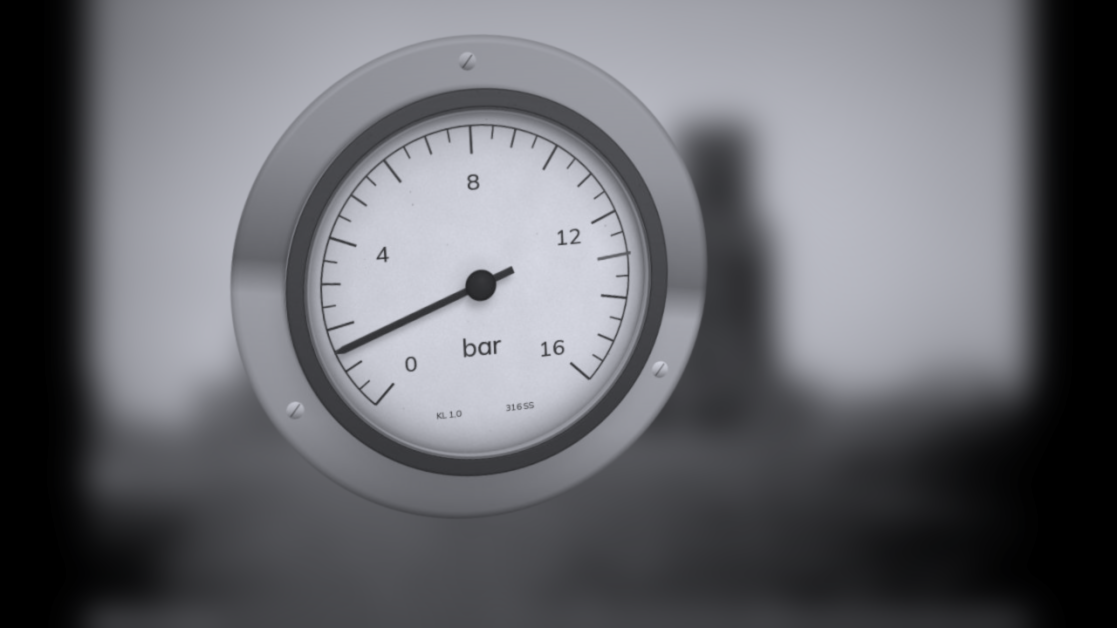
1.5 bar
